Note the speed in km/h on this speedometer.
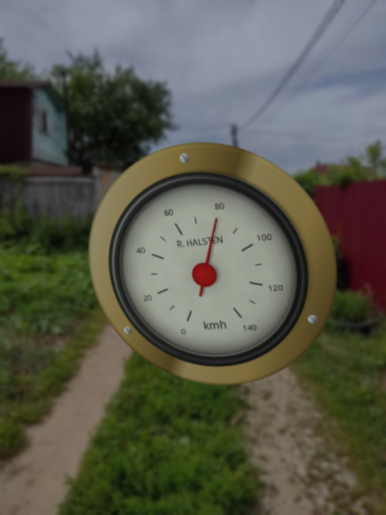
80 km/h
